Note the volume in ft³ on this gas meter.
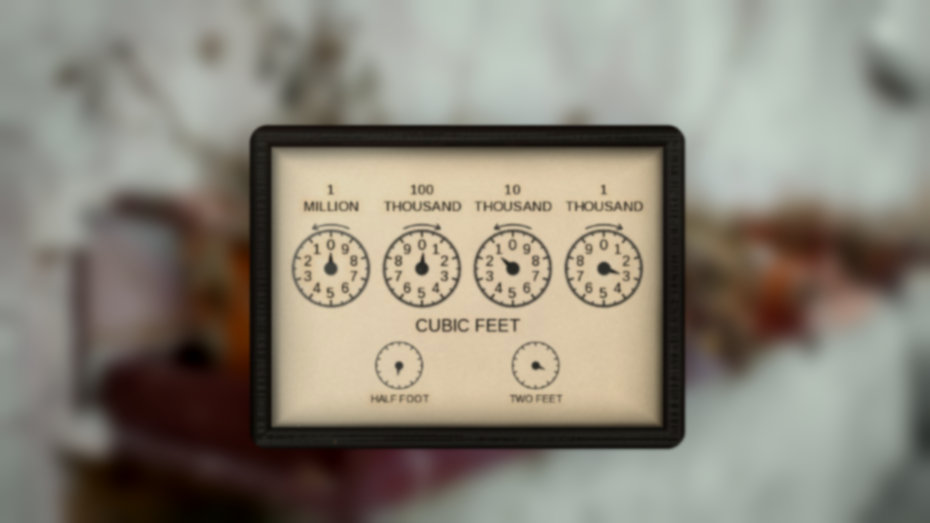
1300 ft³
